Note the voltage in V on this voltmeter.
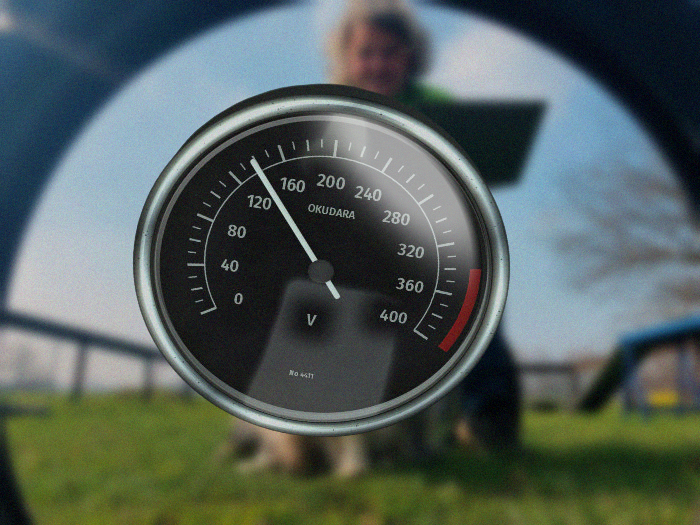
140 V
